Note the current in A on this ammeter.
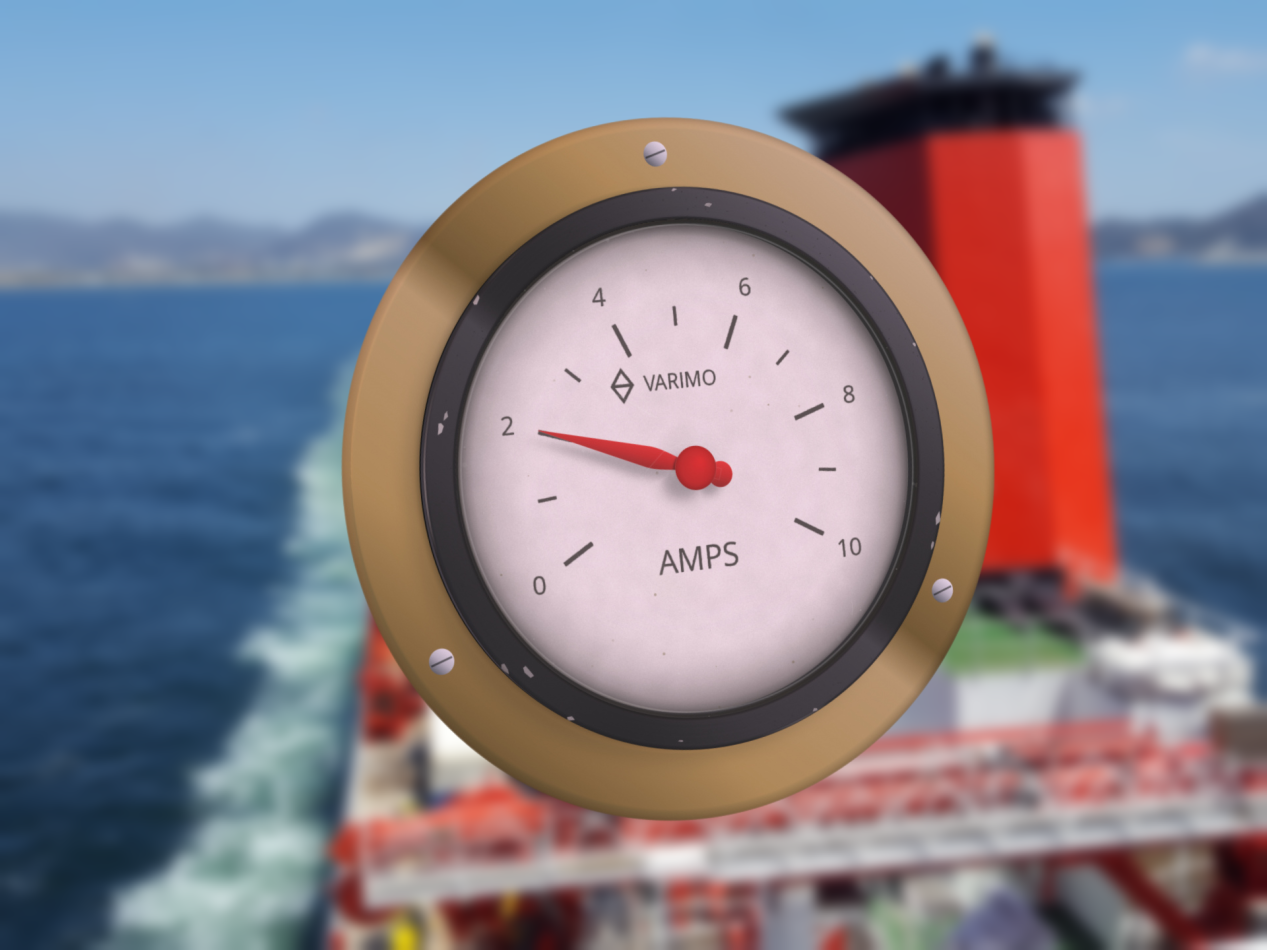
2 A
